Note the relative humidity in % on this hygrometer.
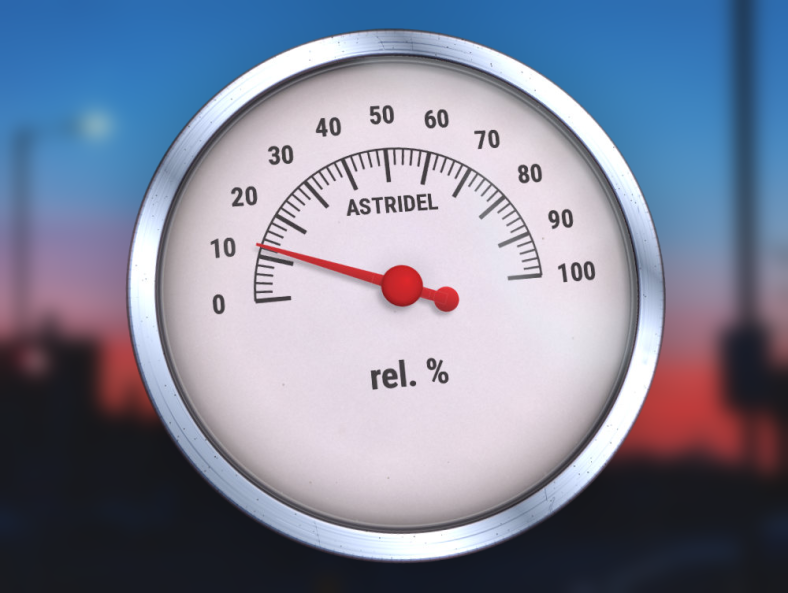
12 %
